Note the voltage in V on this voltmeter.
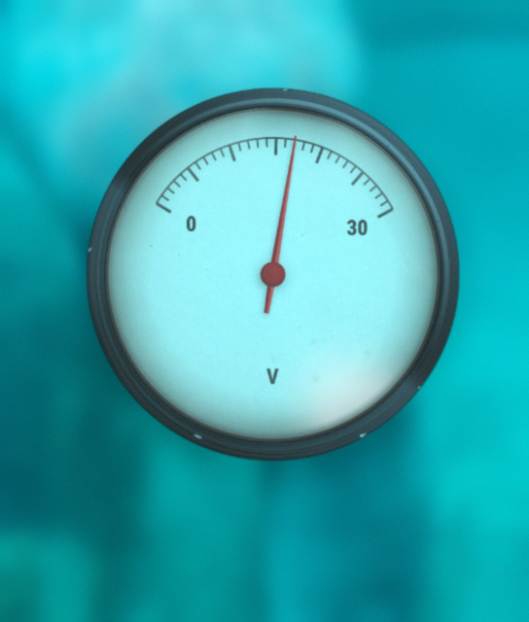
17 V
